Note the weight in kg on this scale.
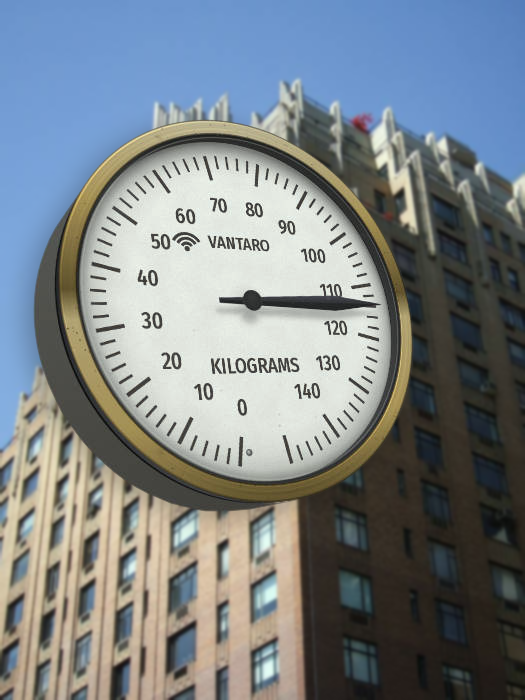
114 kg
